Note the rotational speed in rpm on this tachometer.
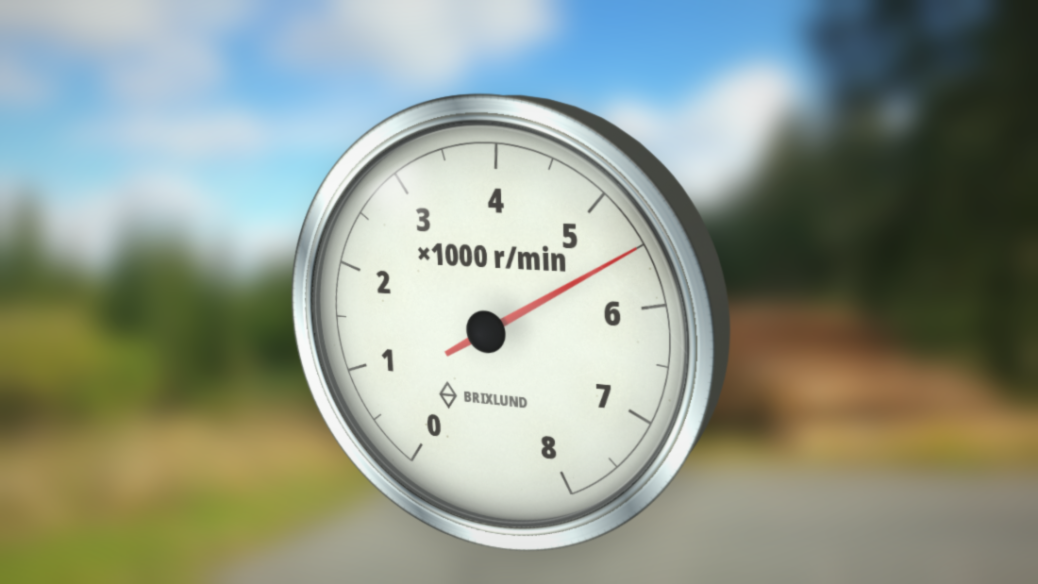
5500 rpm
